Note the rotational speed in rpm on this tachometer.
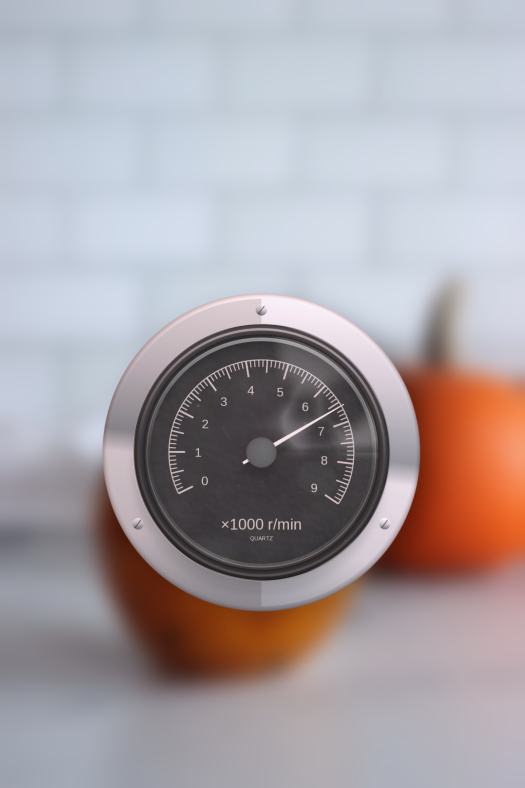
6600 rpm
